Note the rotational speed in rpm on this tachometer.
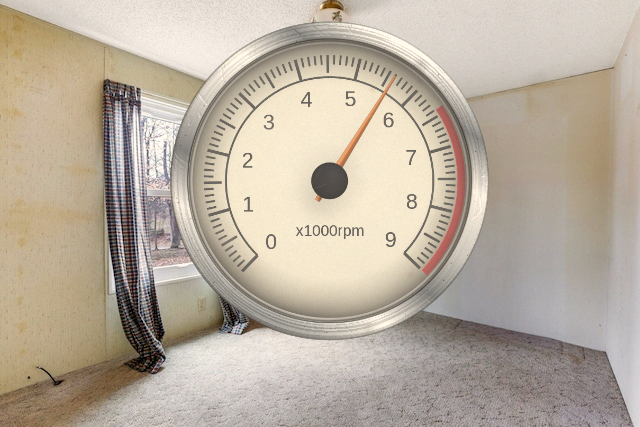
5600 rpm
